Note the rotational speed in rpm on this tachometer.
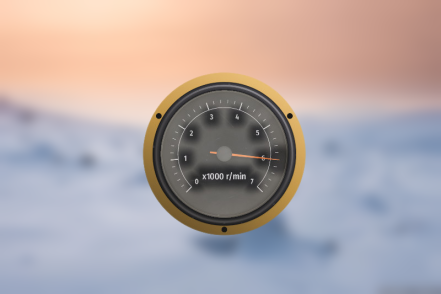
6000 rpm
